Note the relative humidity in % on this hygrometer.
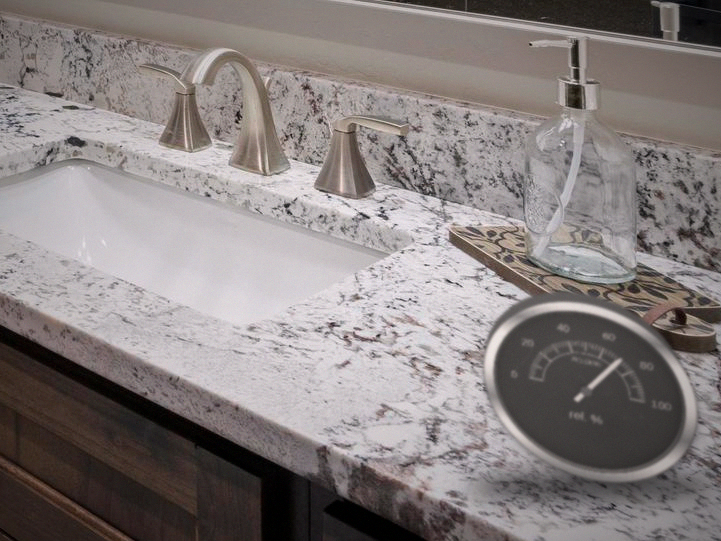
70 %
